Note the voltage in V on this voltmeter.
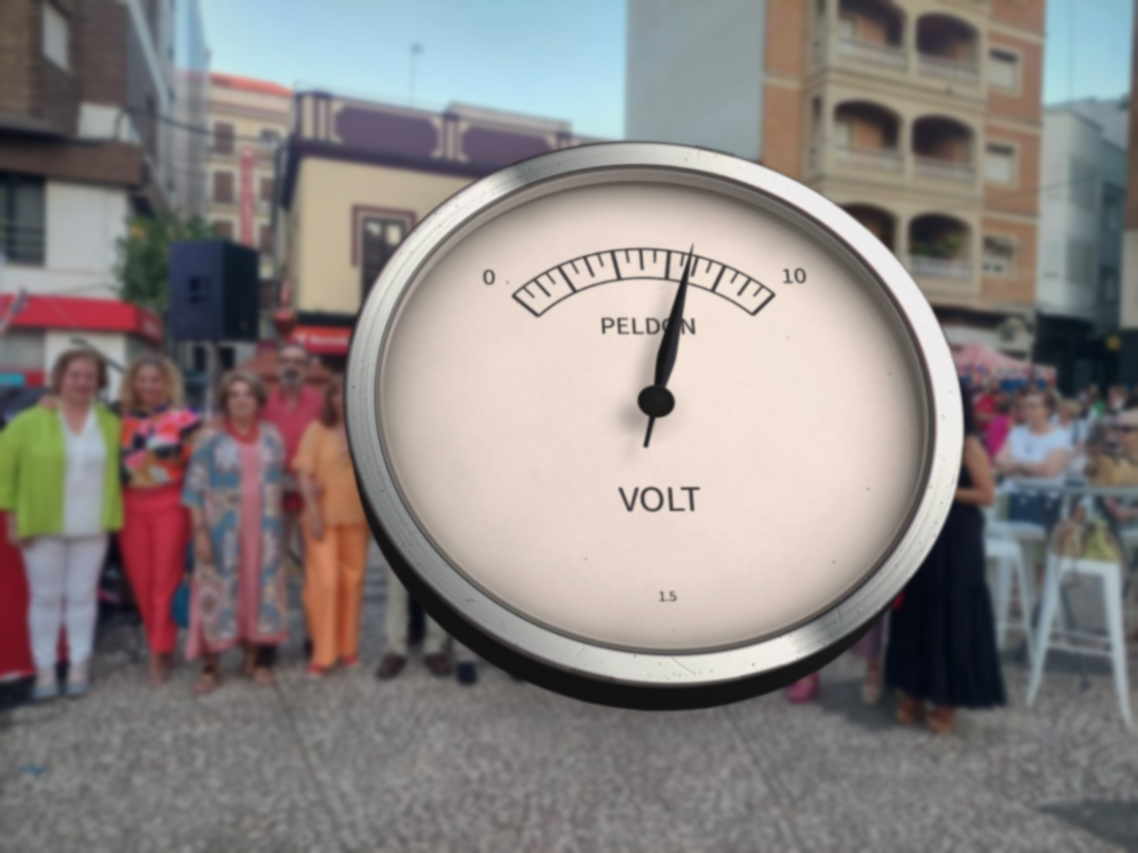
6.75 V
